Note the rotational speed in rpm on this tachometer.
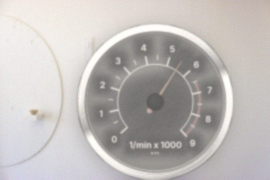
5500 rpm
